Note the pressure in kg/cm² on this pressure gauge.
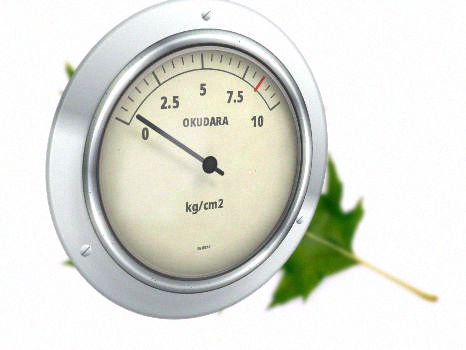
0.5 kg/cm²
